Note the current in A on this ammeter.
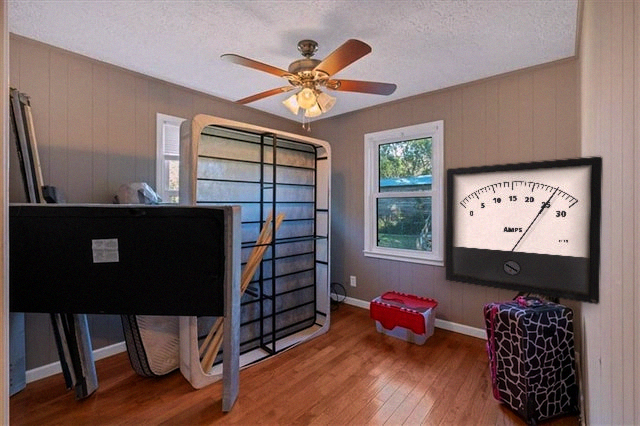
25 A
